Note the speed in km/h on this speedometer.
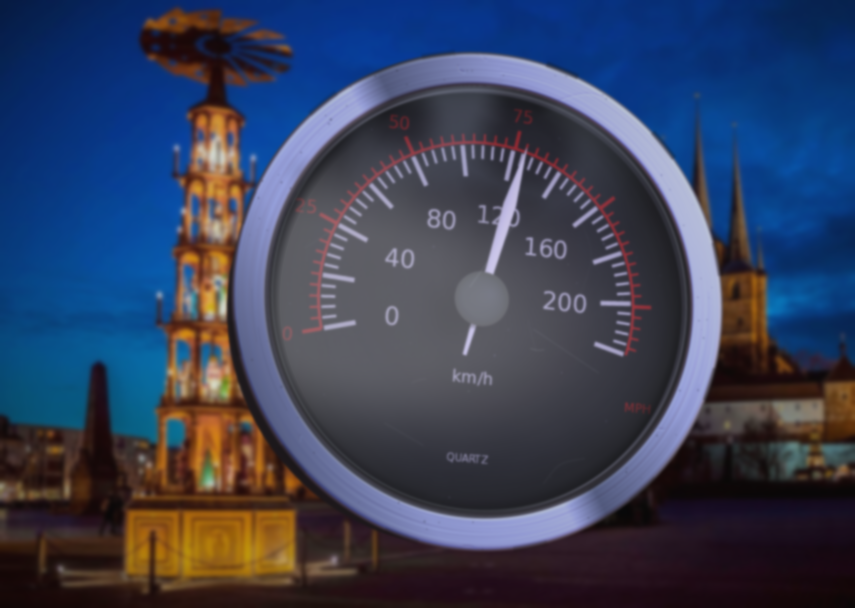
124 km/h
